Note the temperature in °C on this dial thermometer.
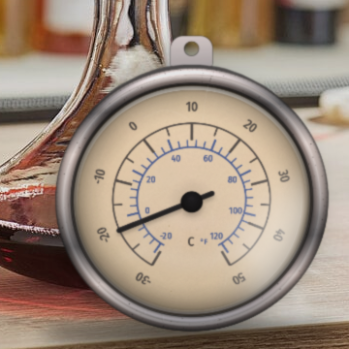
-20 °C
